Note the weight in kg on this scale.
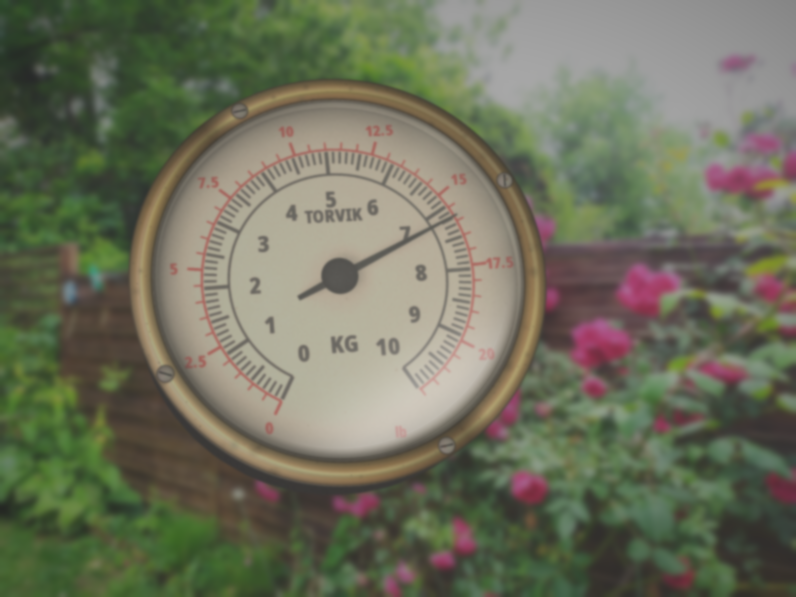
7.2 kg
